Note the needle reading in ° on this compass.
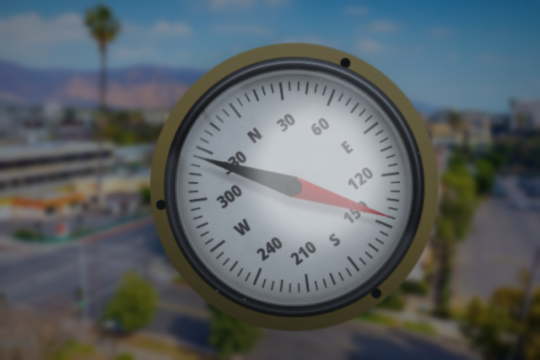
145 °
